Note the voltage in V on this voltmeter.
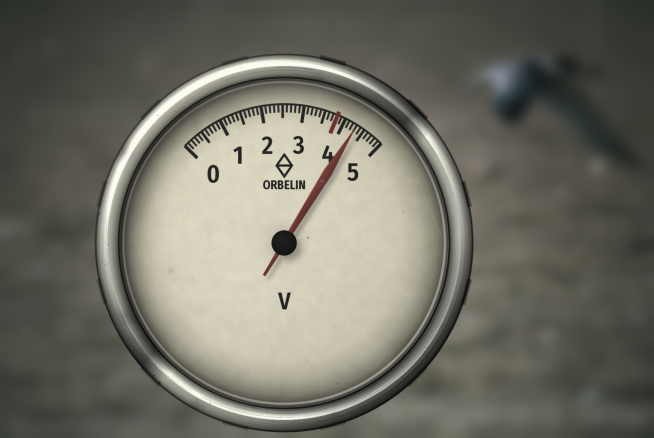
4.3 V
